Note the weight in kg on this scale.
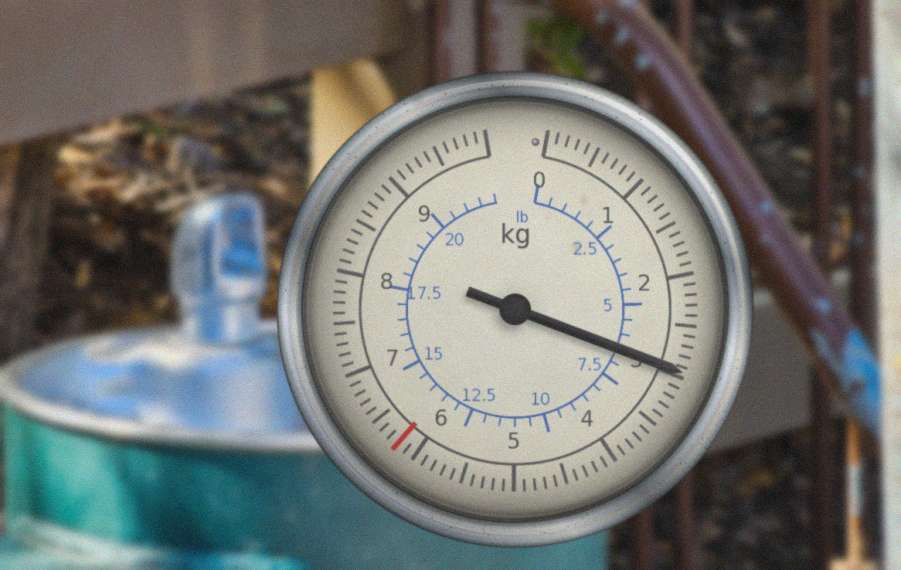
2.95 kg
